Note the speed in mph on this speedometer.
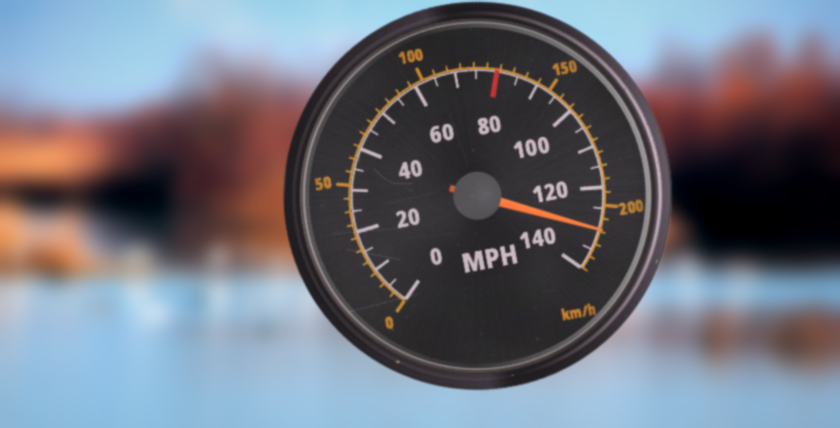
130 mph
